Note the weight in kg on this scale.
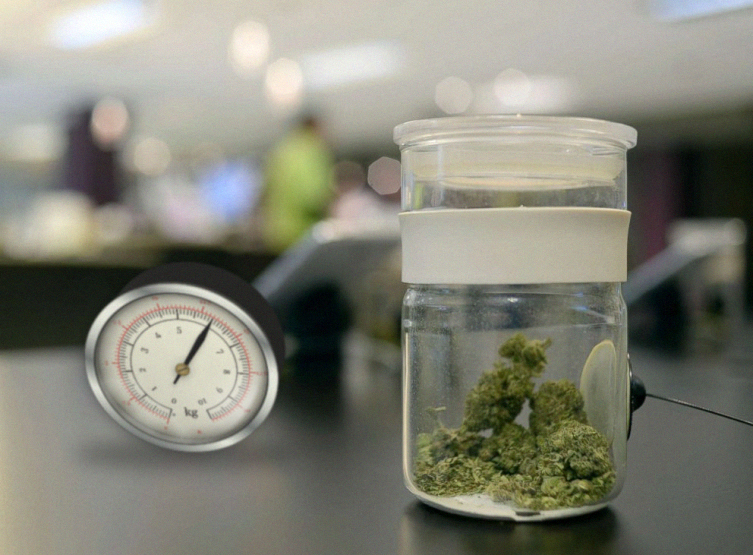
6 kg
